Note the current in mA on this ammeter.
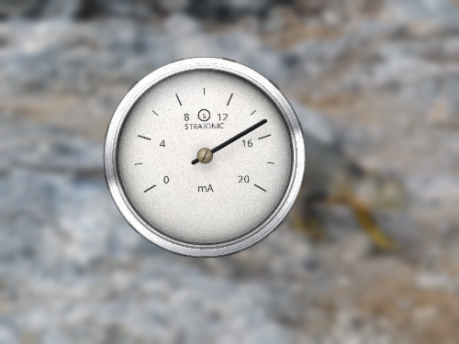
15 mA
